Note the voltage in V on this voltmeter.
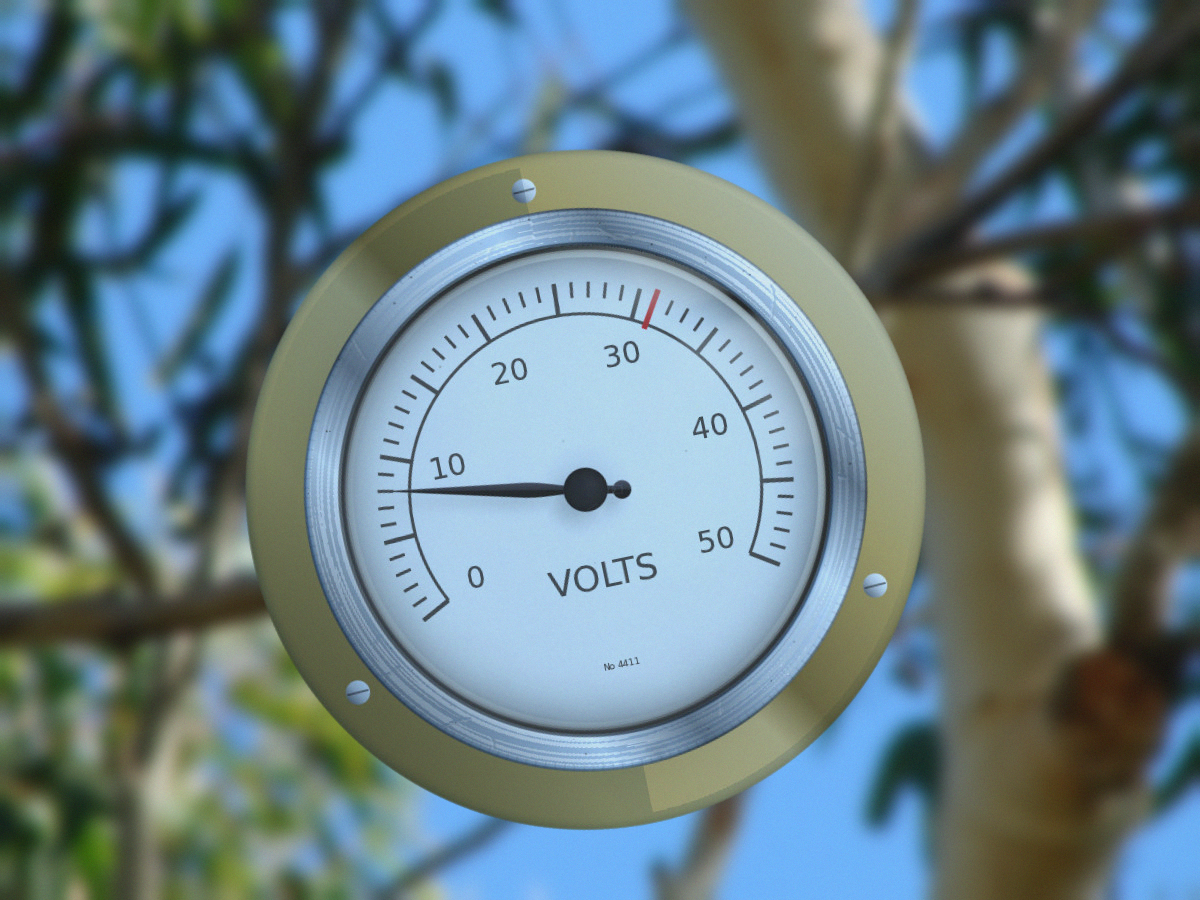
8 V
